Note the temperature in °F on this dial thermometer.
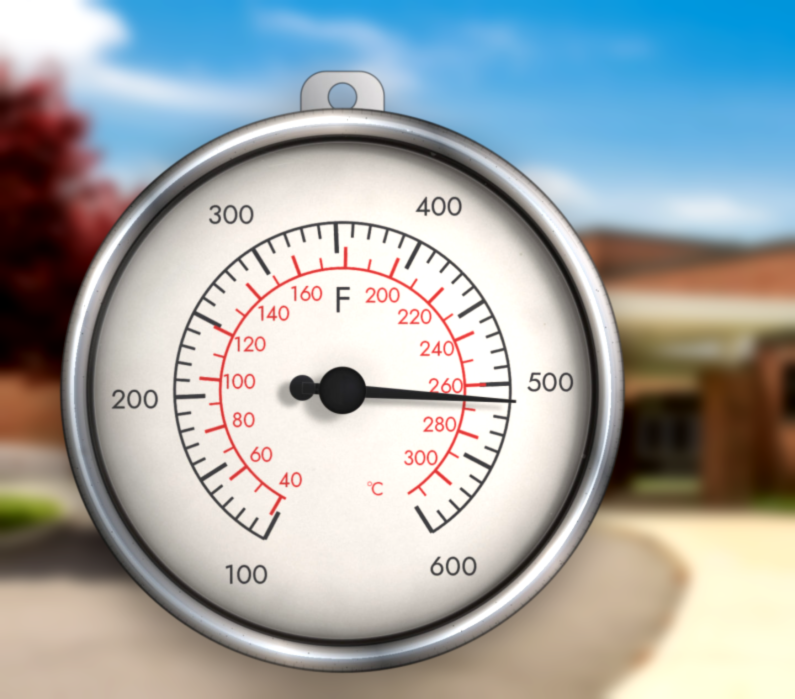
510 °F
